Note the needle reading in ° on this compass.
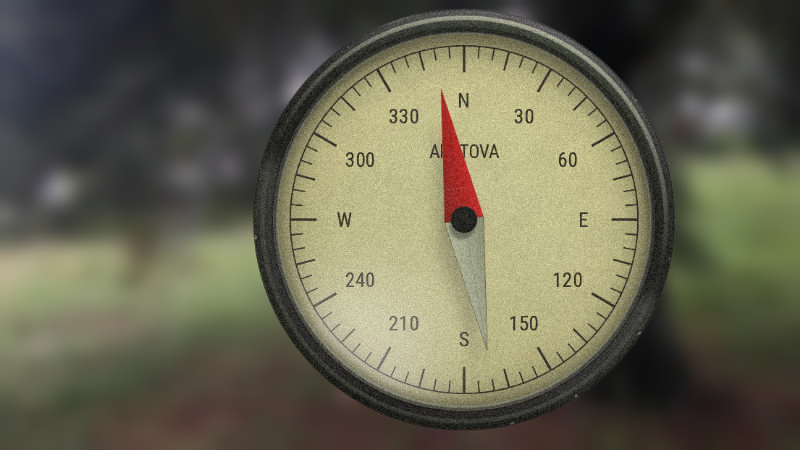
350 °
